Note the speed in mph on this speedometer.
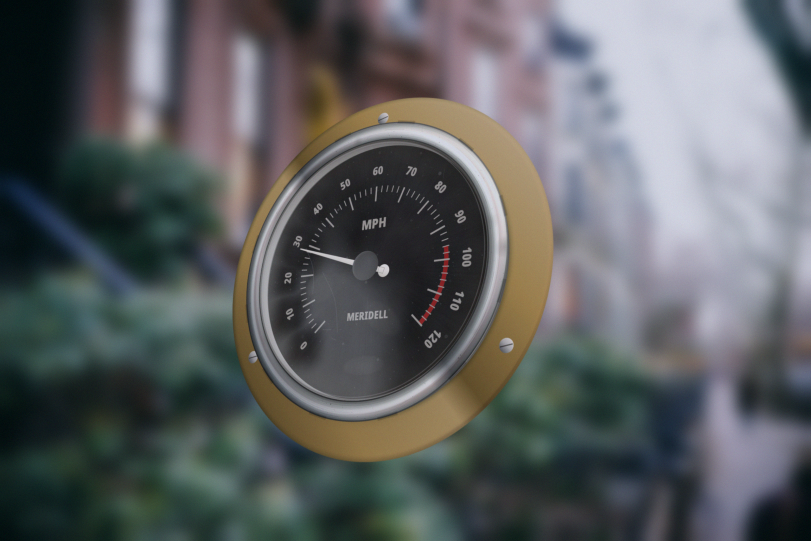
28 mph
